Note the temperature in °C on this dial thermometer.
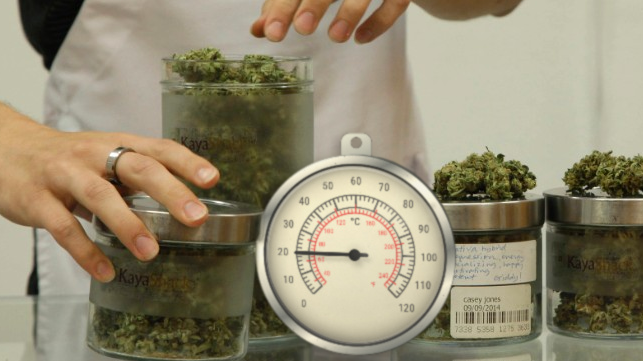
20 °C
